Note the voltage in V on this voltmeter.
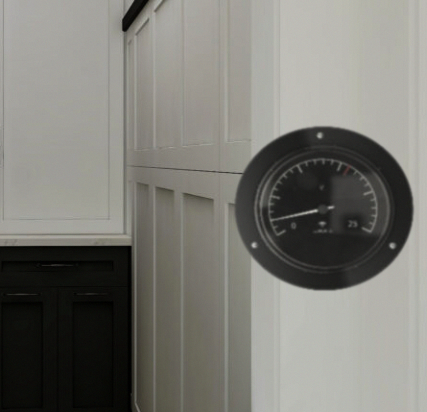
2 V
